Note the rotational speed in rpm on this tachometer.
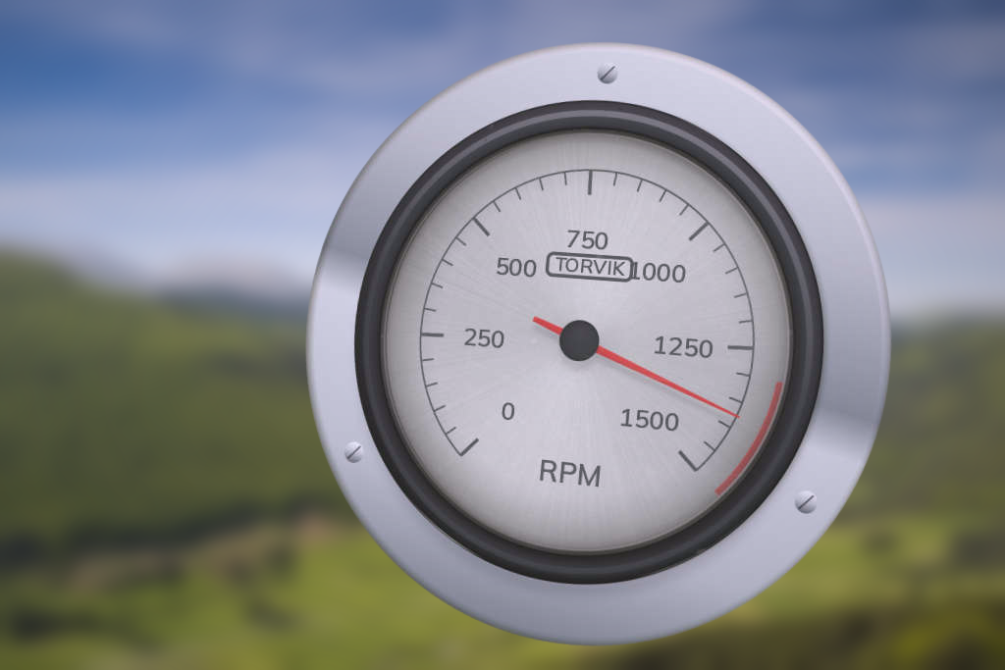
1375 rpm
